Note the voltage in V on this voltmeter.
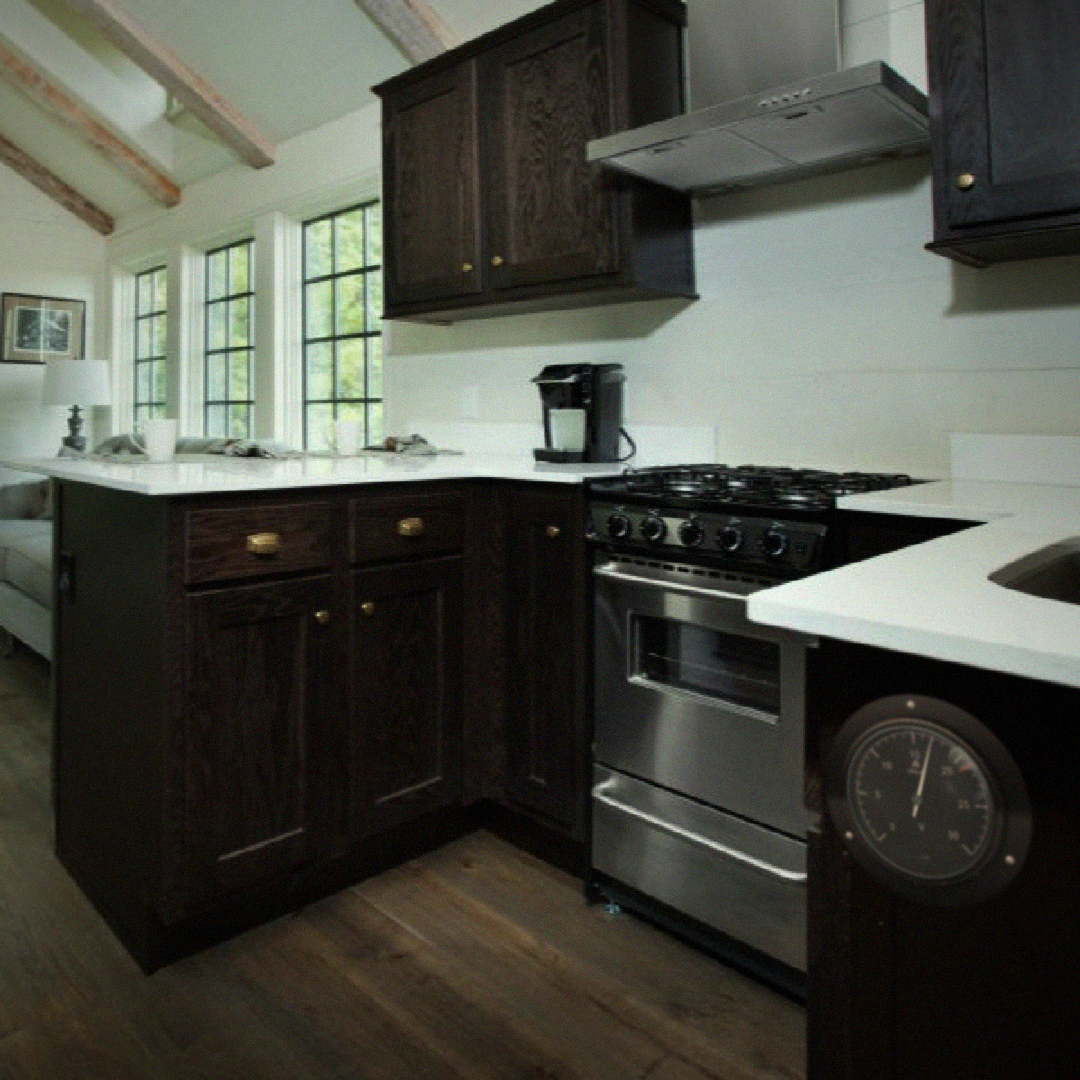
17 V
